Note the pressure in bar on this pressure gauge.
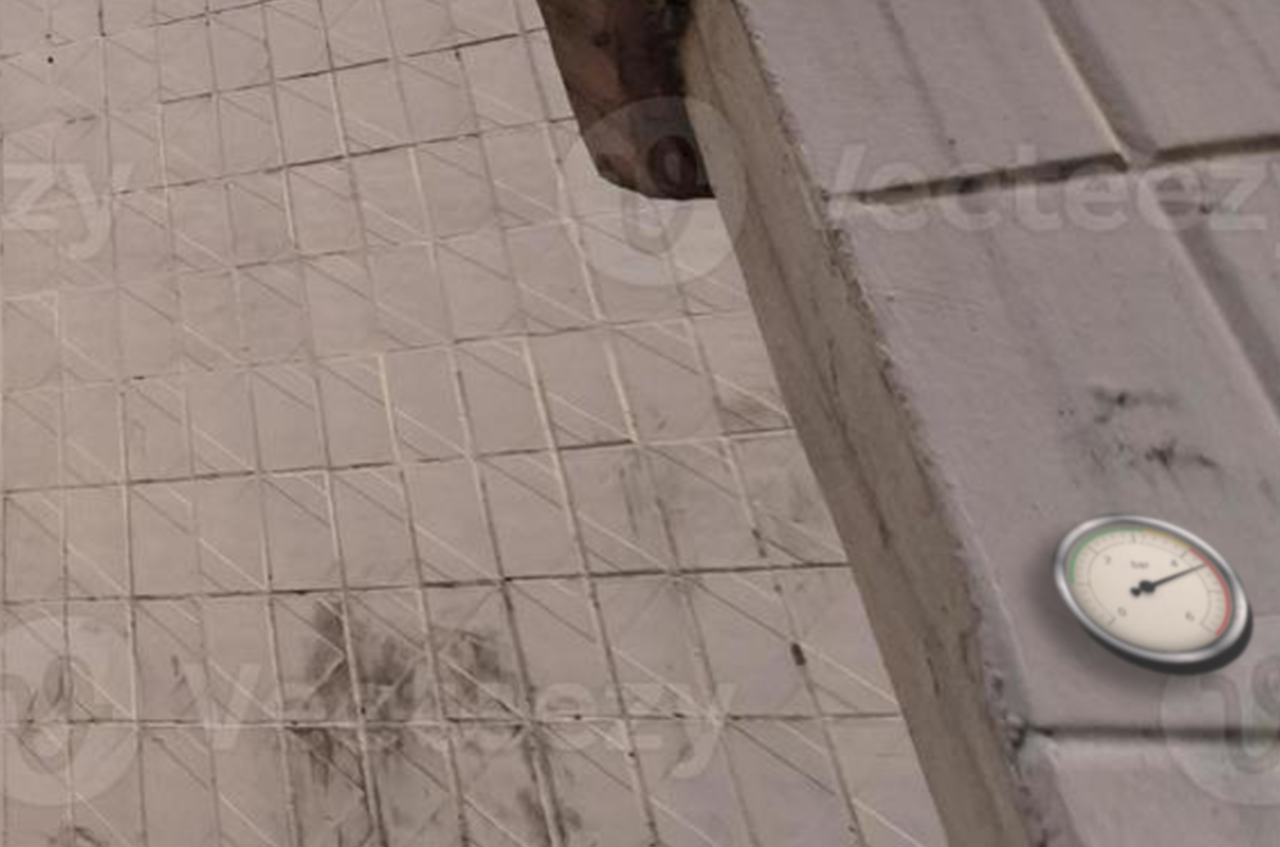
4.4 bar
